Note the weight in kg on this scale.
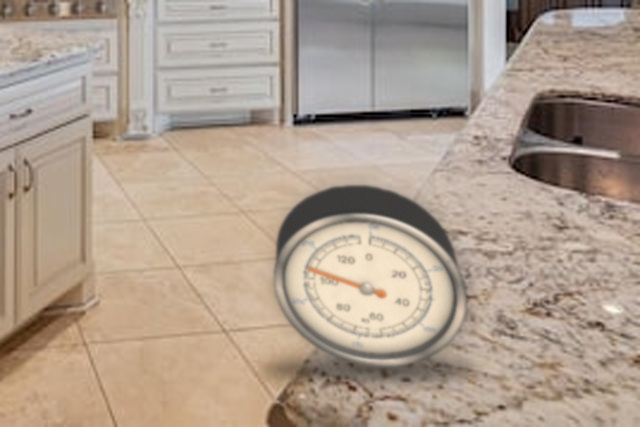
105 kg
